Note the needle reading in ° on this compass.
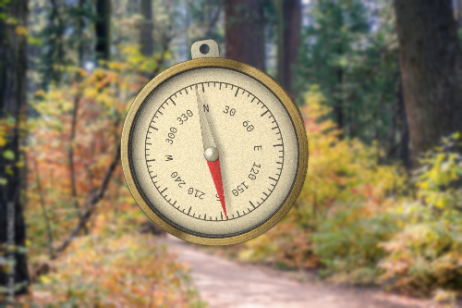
175 °
